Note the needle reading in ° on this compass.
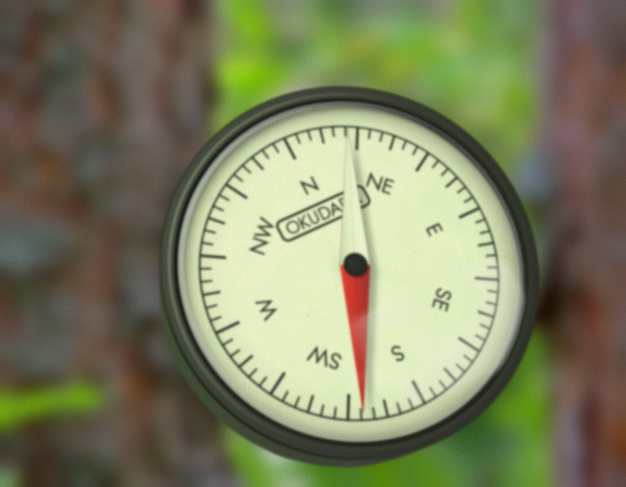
205 °
